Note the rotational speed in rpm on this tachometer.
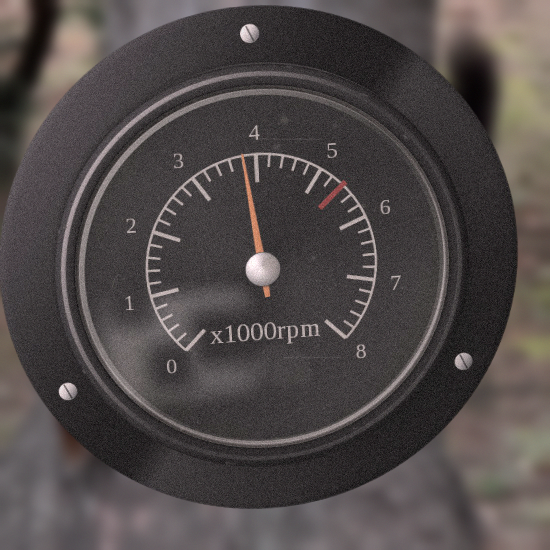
3800 rpm
